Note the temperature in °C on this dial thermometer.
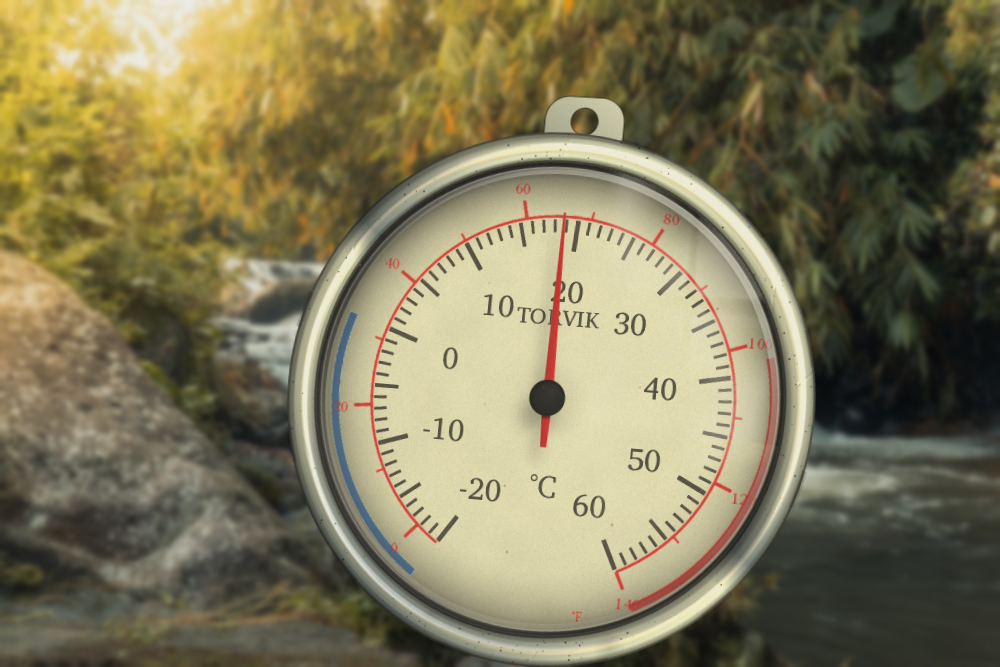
19 °C
